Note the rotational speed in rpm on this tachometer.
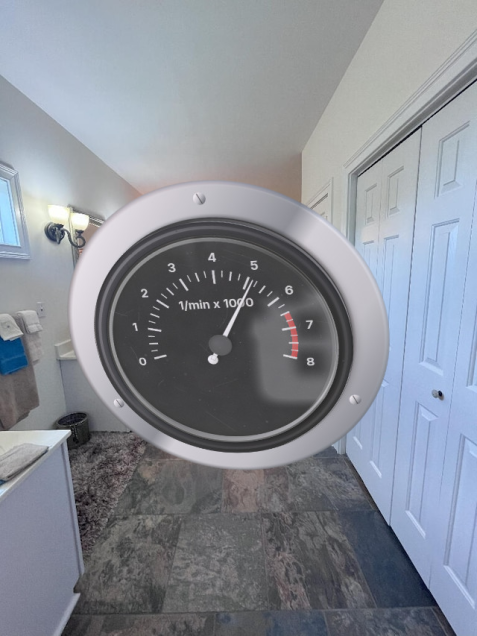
5125 rpm
